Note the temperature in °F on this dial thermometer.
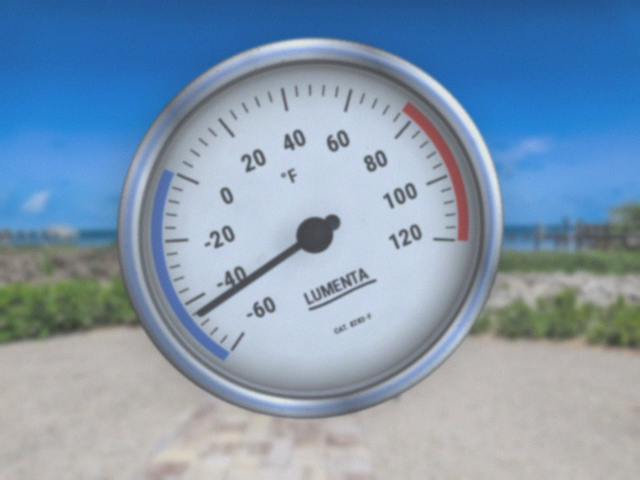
-44 °F
